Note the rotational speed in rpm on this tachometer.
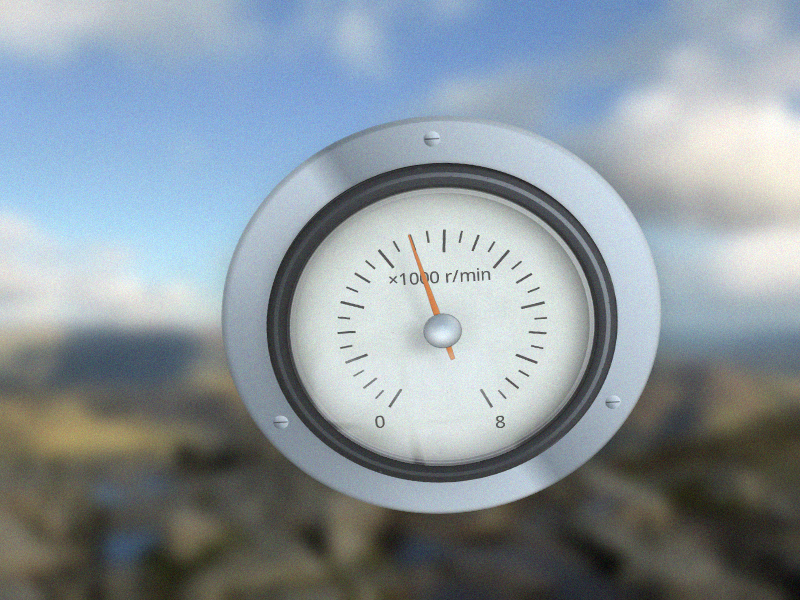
3500 rpm
